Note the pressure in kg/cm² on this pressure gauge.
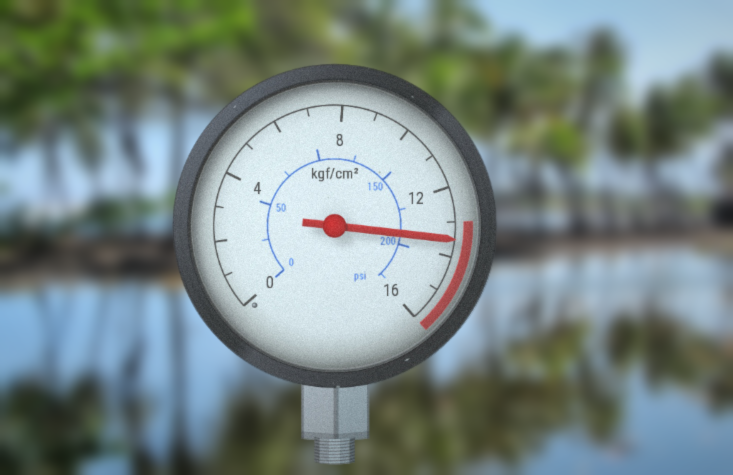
13.5 kg/cm²
